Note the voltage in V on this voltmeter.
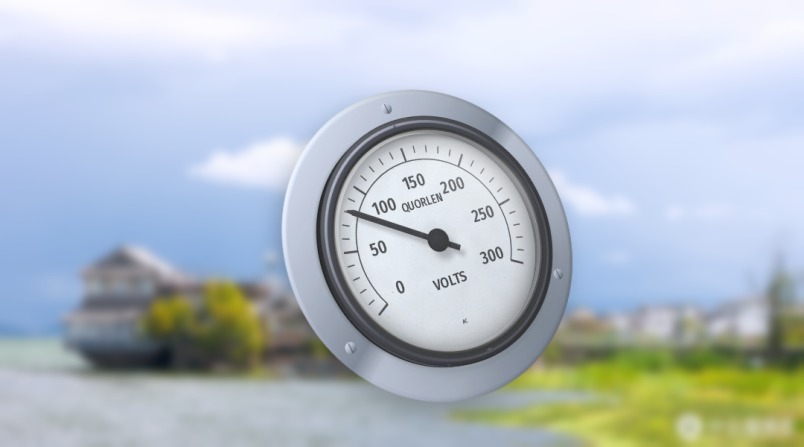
80 V
